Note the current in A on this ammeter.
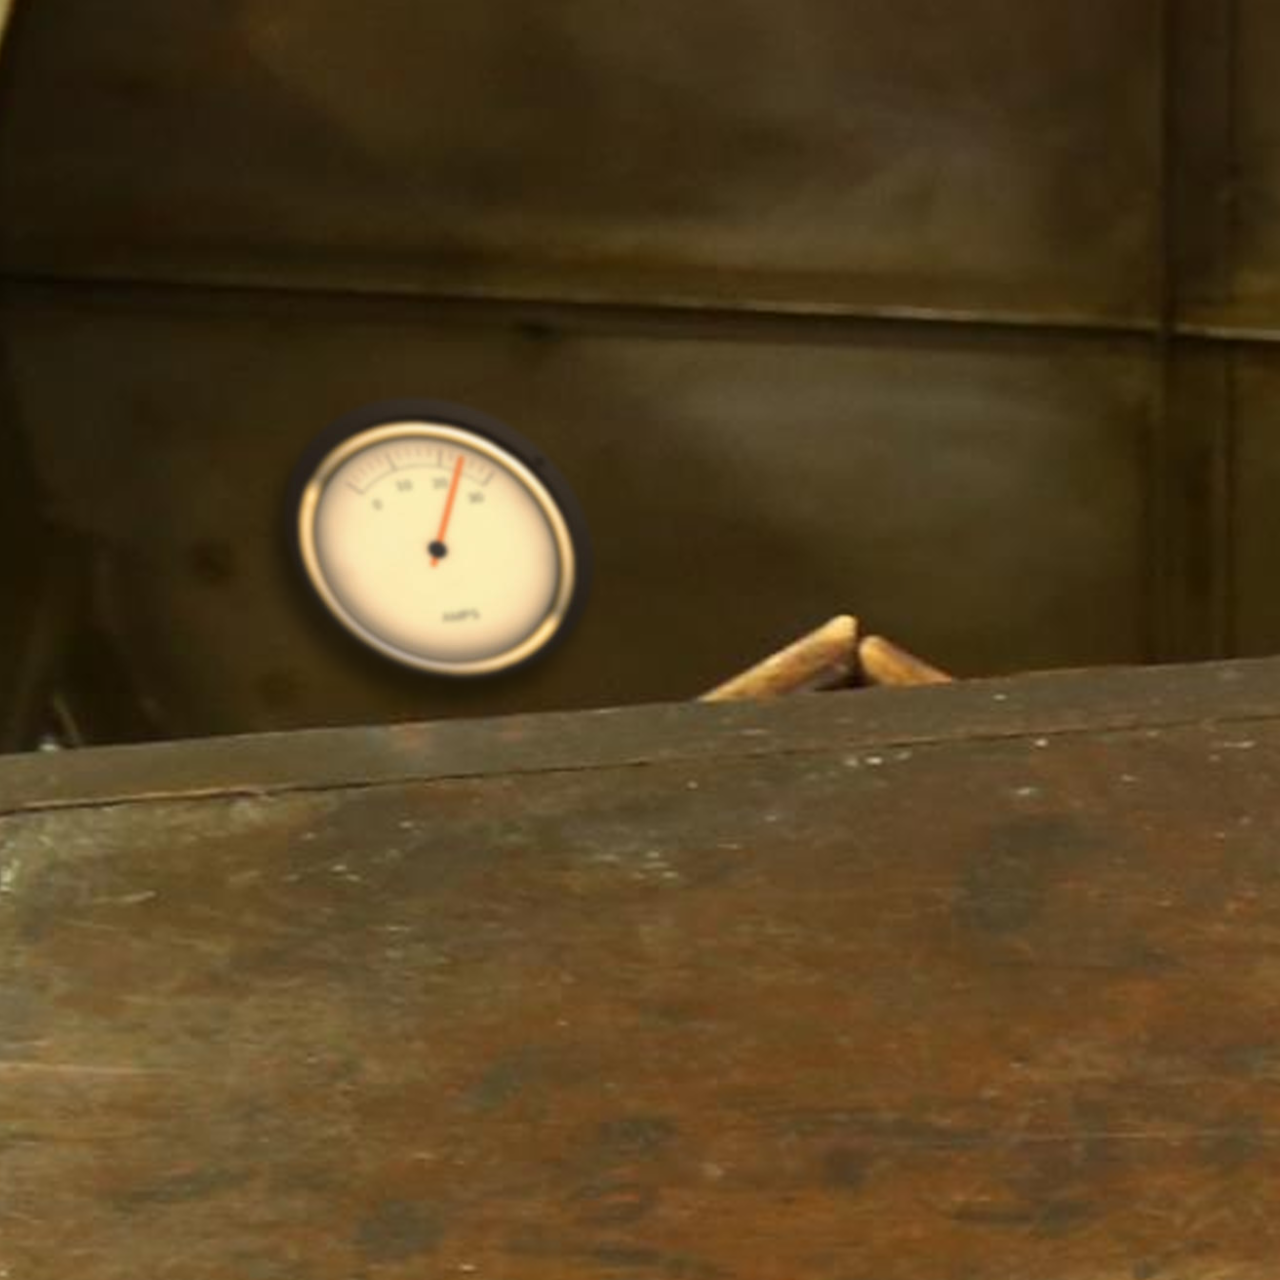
24 A
